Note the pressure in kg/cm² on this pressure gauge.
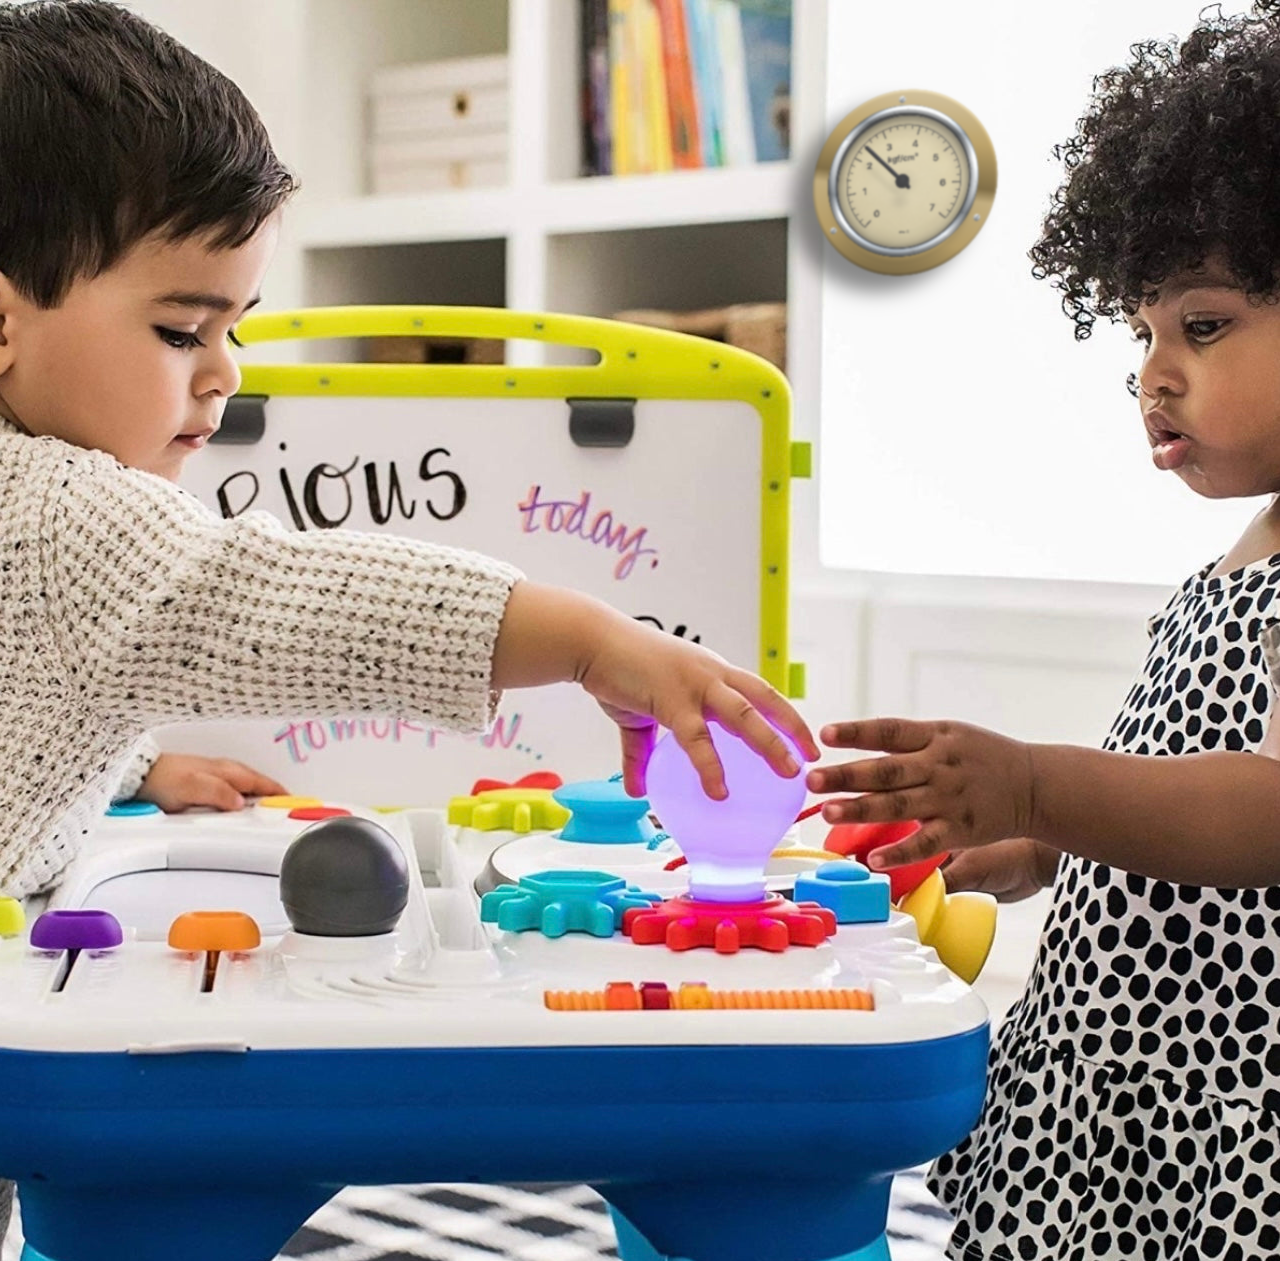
2.4 kg/cm²
